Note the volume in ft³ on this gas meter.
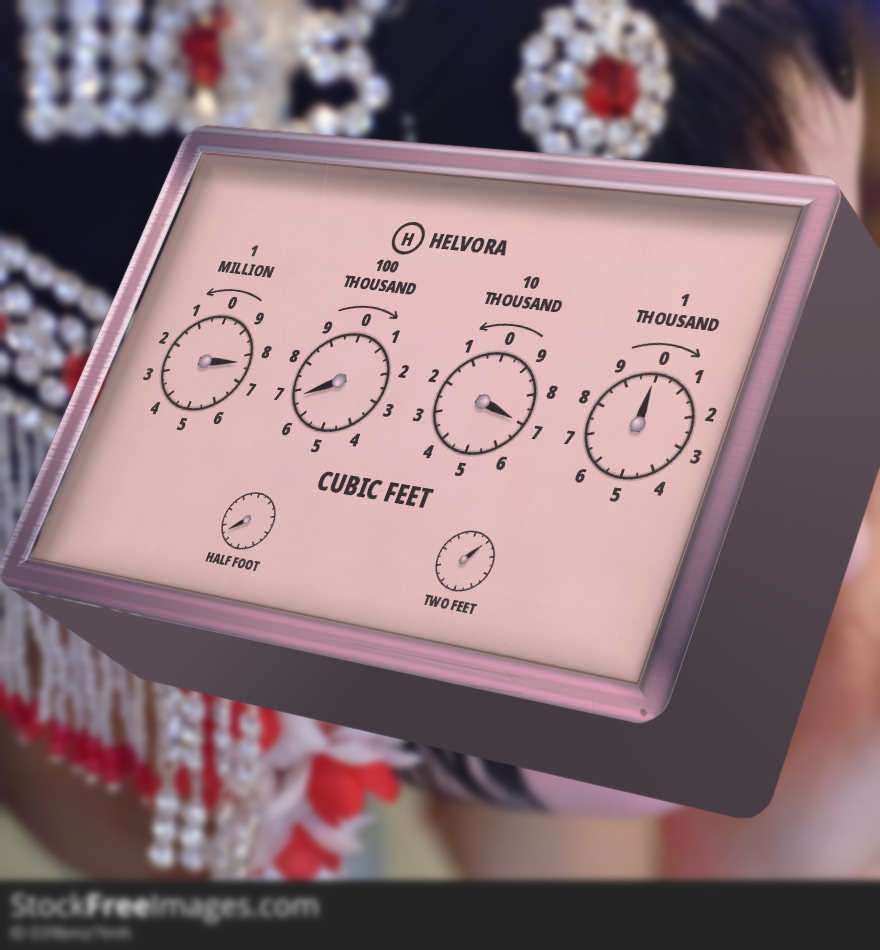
767000 ft³
